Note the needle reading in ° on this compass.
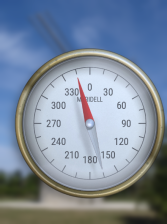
345 °
